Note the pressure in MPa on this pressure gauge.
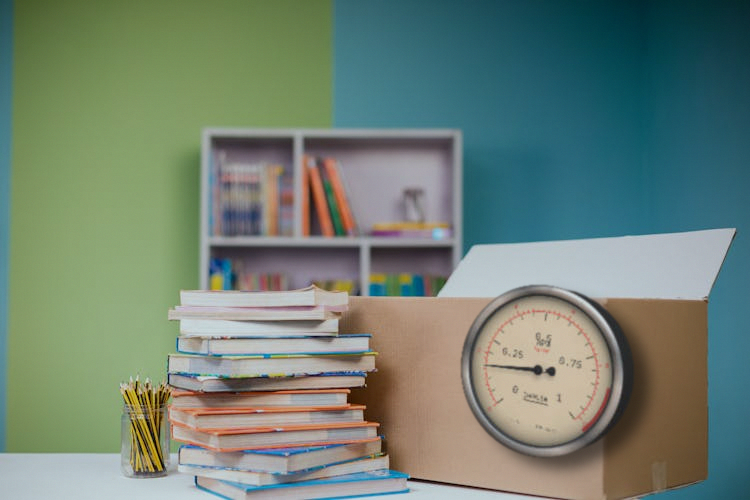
0.15 MPa
